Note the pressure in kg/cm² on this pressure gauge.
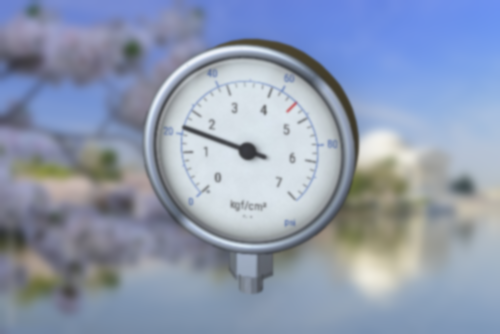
1.6 kg/cm²
